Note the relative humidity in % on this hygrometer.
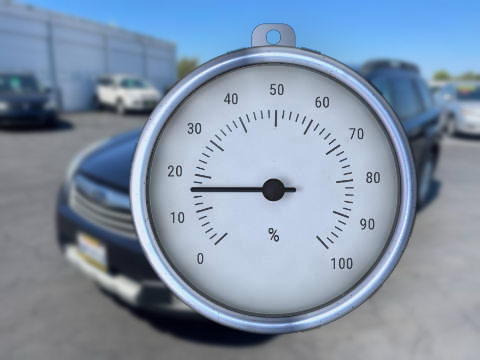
16 %
